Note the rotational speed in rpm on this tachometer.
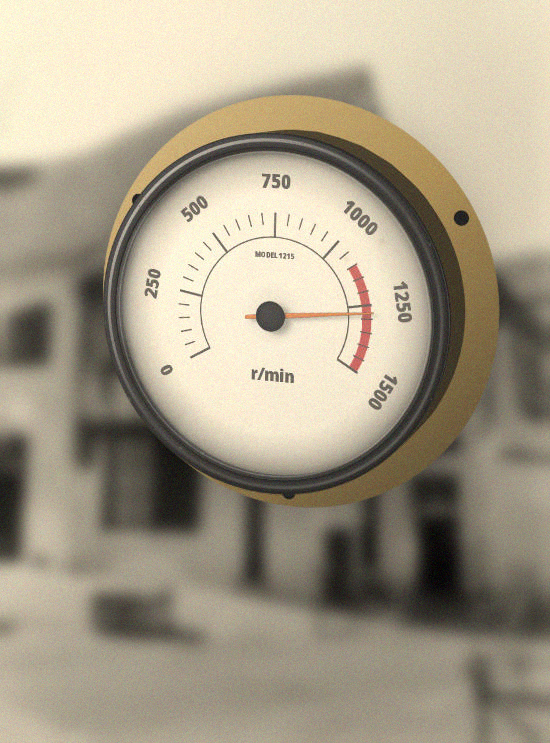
1275 rpm
